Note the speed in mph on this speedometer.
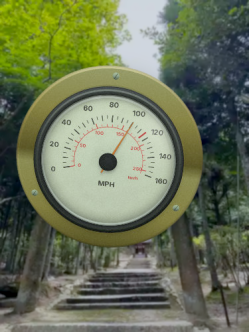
100 mph
